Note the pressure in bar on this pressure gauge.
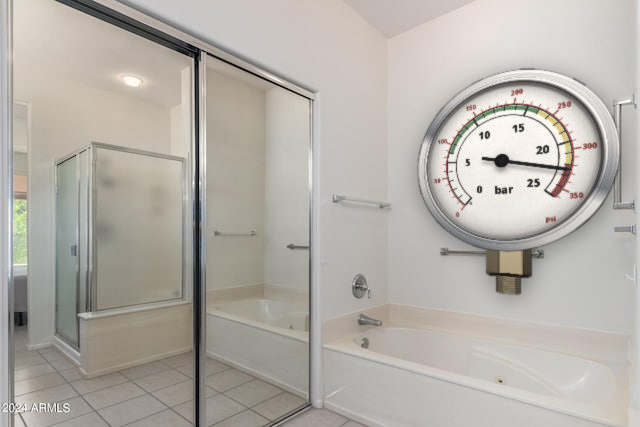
22.5 bar
